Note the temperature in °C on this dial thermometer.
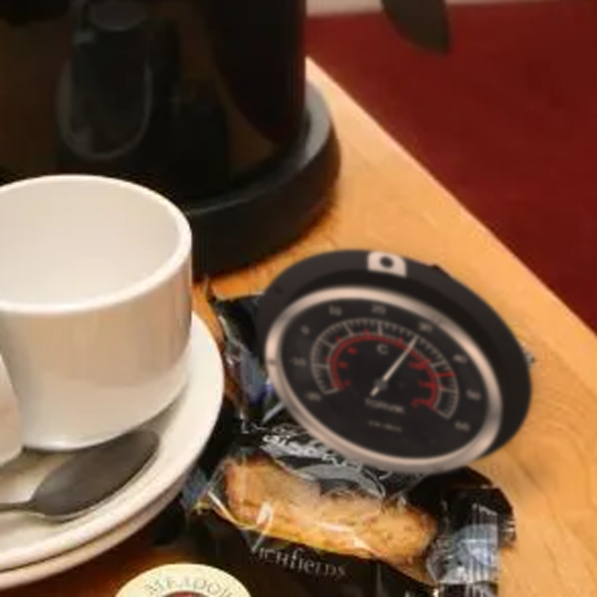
30 °C
